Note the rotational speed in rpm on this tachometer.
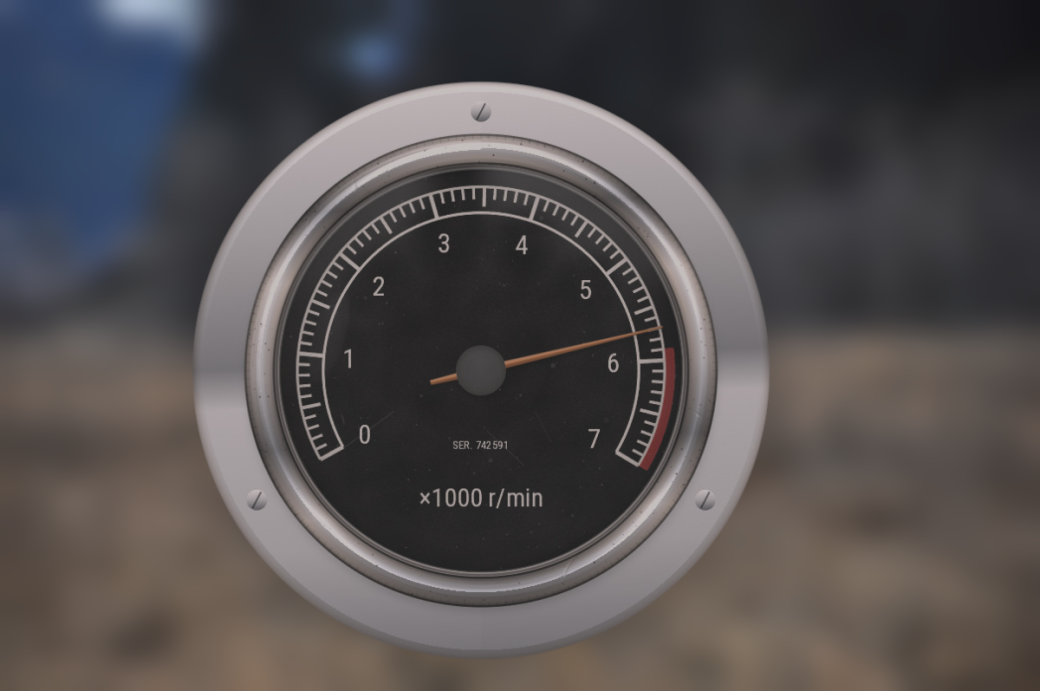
5700 rpm
